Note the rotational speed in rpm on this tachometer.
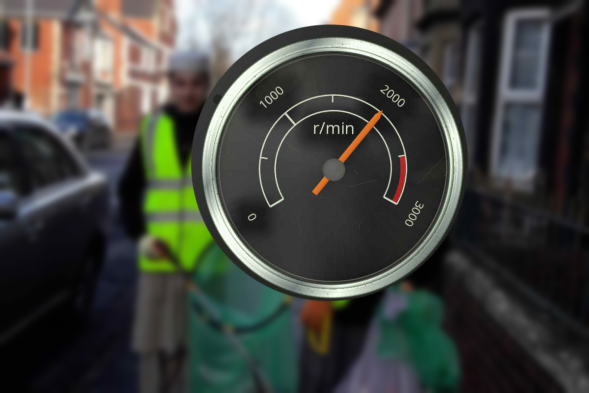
2000 rpm
